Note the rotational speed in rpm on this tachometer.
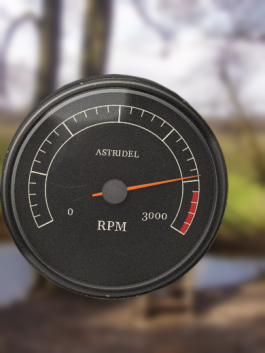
2450 rpm
